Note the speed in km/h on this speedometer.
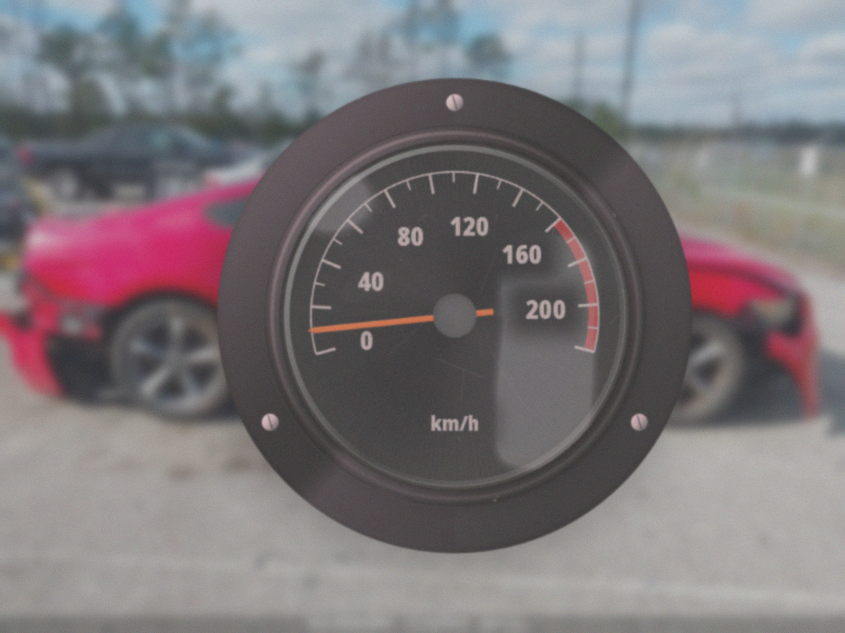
10 km/h
